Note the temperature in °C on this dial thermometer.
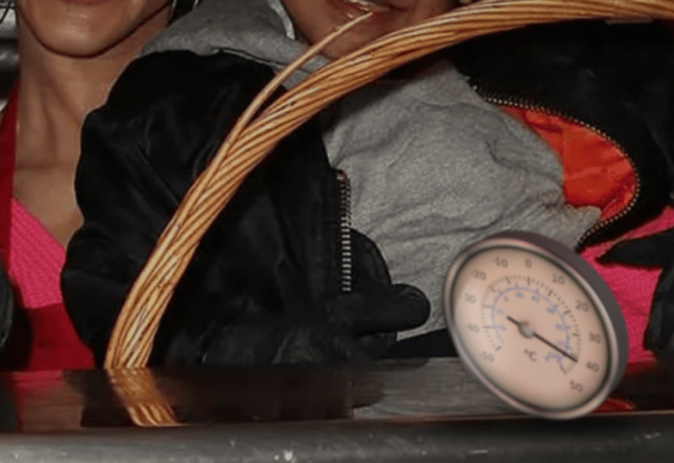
40 °C
